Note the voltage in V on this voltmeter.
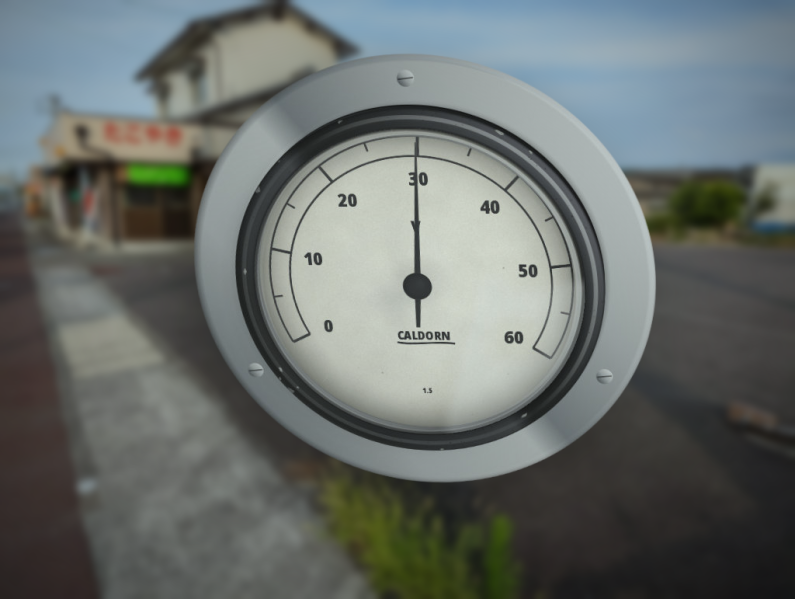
30 V
